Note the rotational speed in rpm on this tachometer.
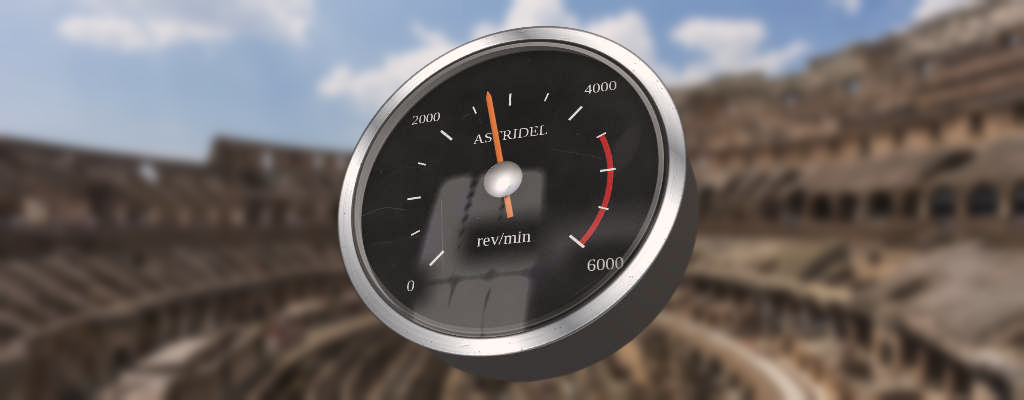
2750 rpm
